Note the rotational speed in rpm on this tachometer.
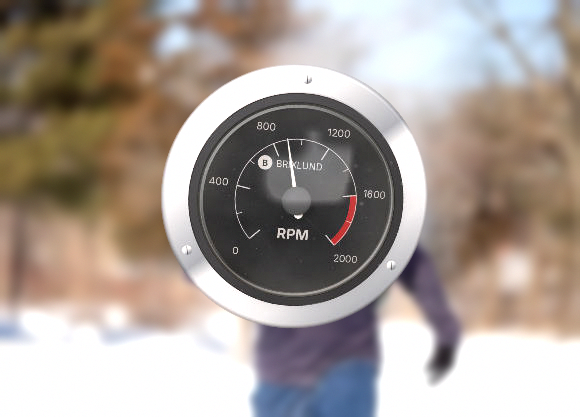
900 rpm
